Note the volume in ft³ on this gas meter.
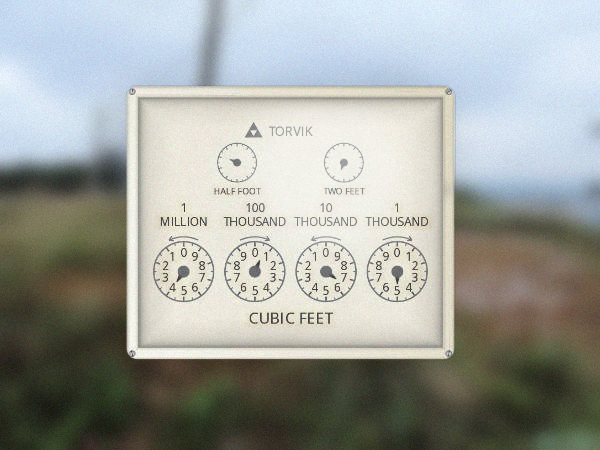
406500 ft³
